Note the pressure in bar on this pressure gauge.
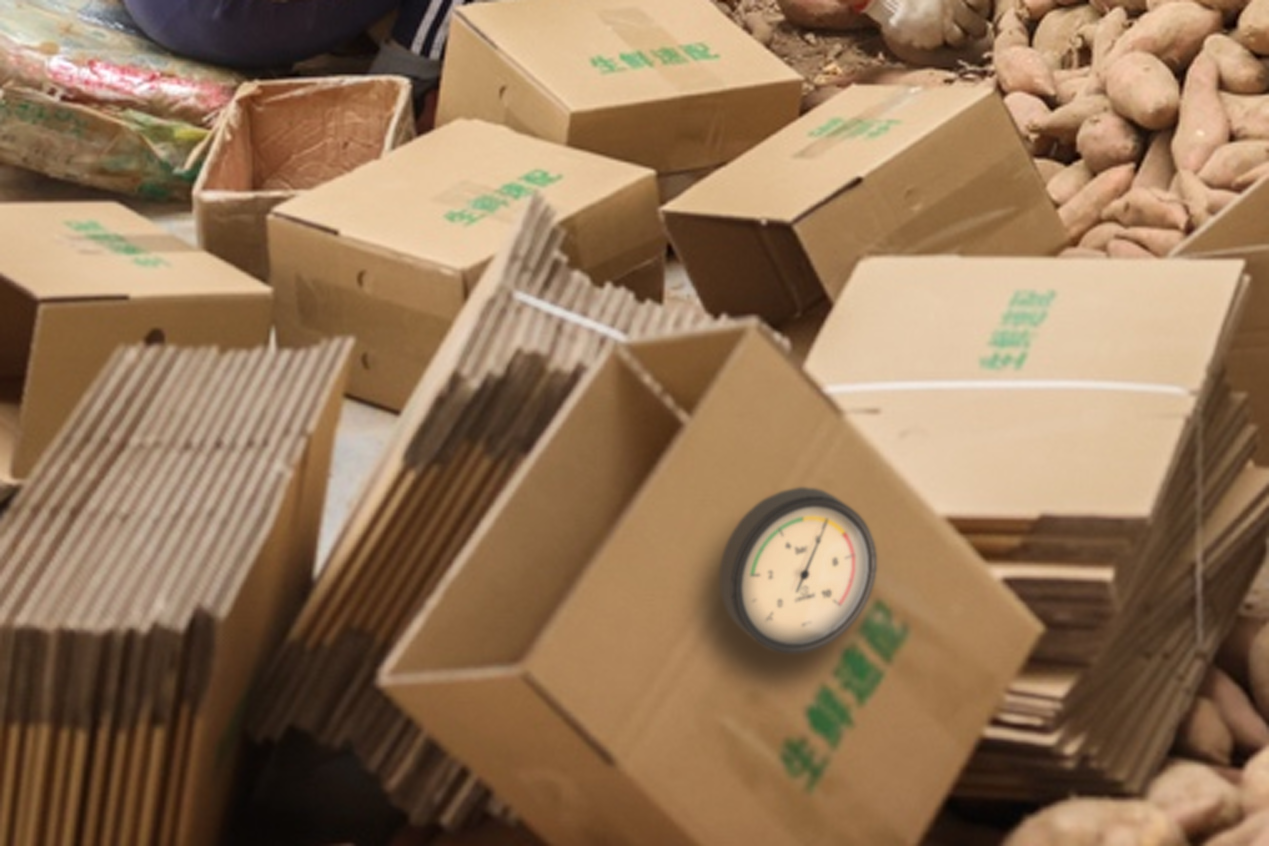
6 bar
